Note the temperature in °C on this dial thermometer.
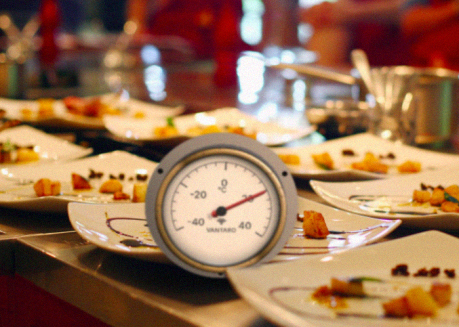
20 °C
